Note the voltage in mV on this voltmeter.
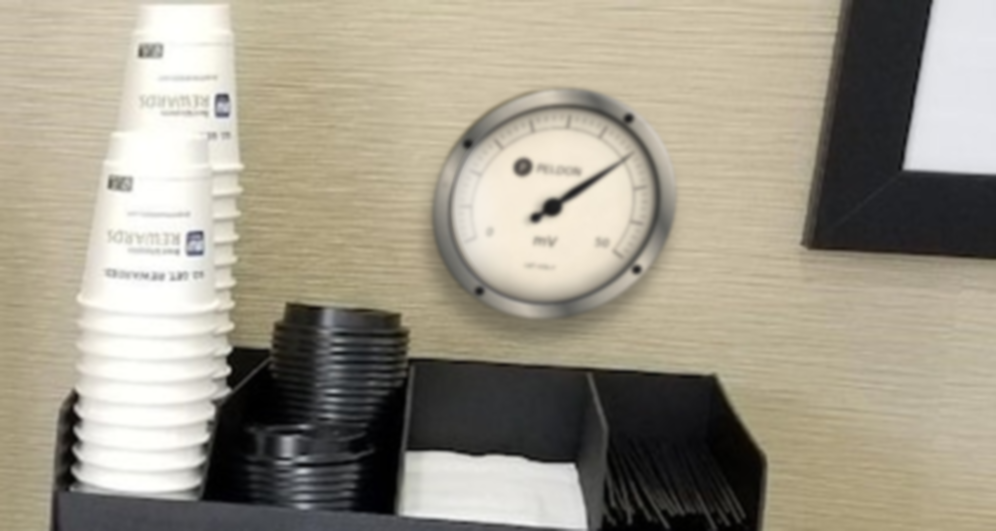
35 mV
